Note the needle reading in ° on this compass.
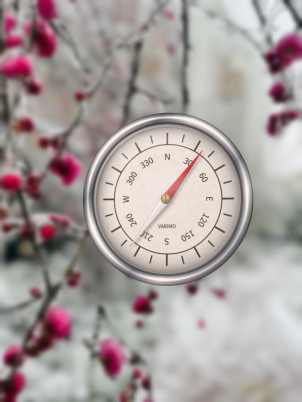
37.5 °
